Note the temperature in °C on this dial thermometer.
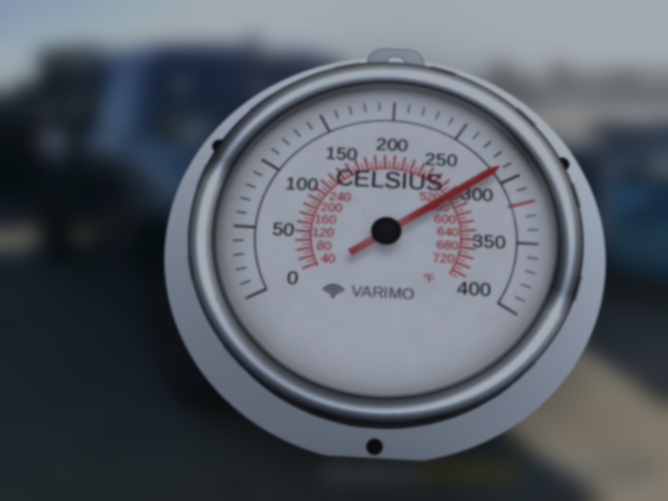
290 °C
